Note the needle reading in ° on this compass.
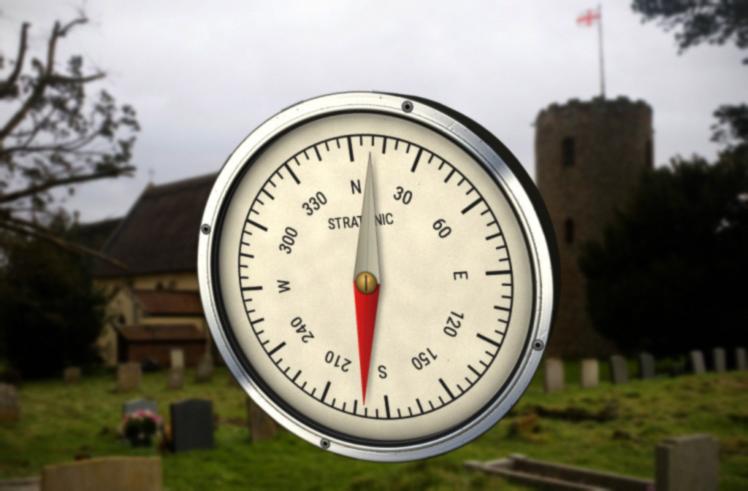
190 °
